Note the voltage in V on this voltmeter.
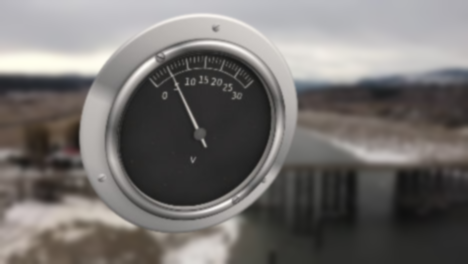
5 V
